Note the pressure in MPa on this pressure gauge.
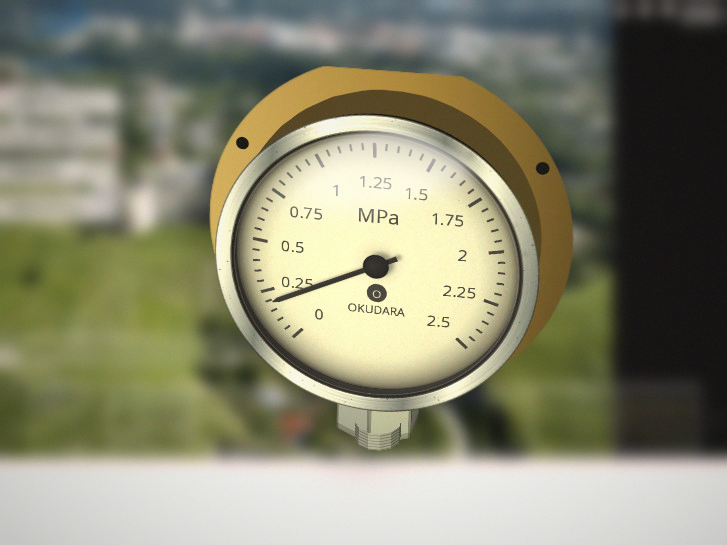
0.2 MPa
